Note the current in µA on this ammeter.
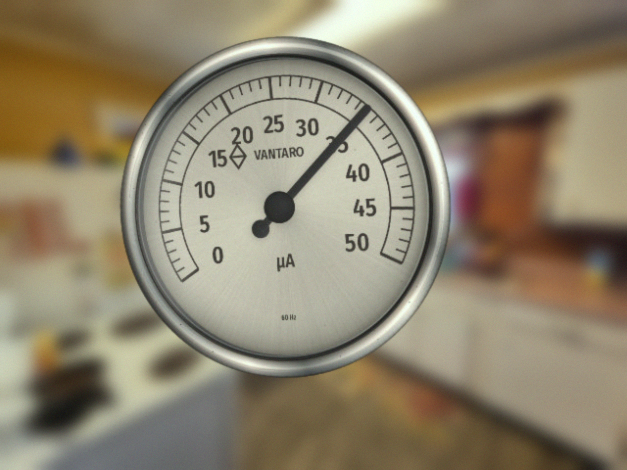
35 µA
